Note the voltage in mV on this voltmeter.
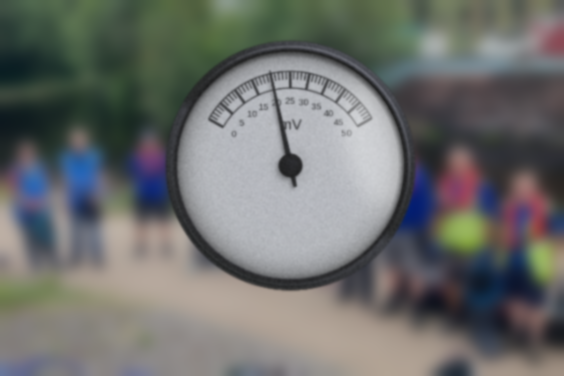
20 mV
